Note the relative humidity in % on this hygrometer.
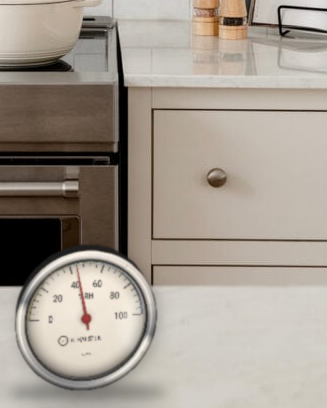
44 %
